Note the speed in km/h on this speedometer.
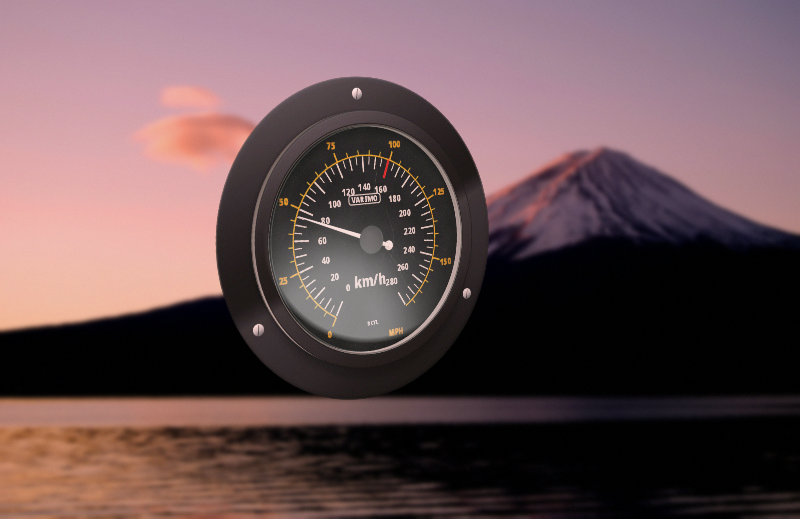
75 km/h
